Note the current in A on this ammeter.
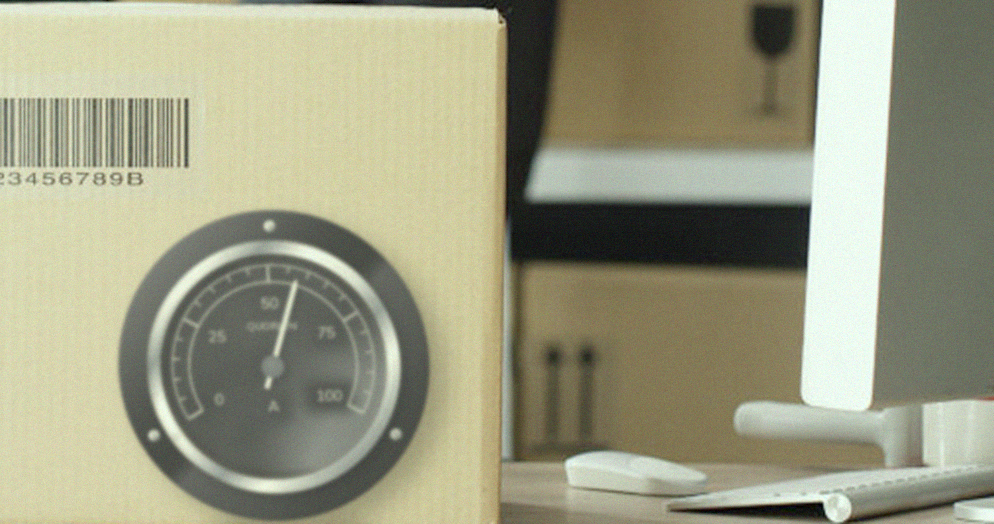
57.5 A
